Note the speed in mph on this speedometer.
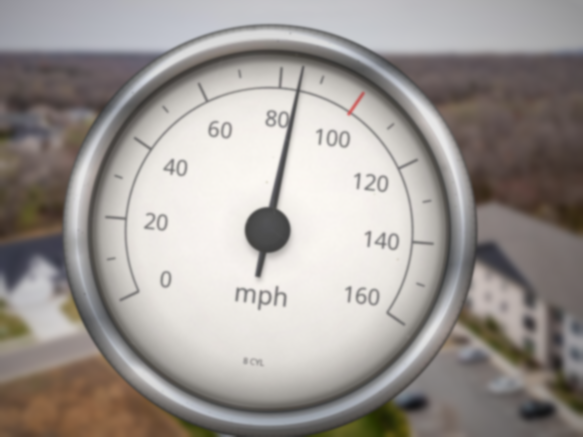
85 mph
